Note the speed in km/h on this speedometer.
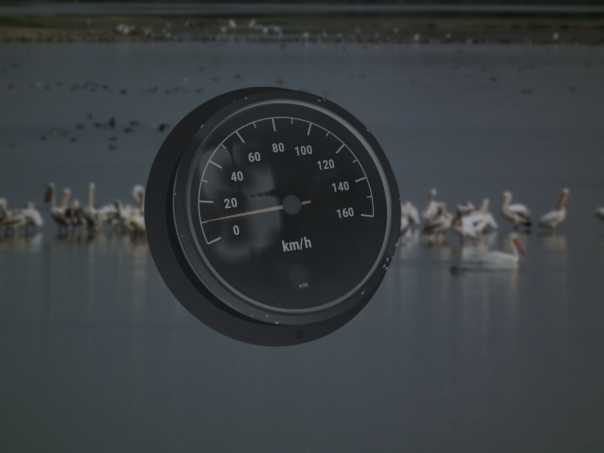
10 km/h
